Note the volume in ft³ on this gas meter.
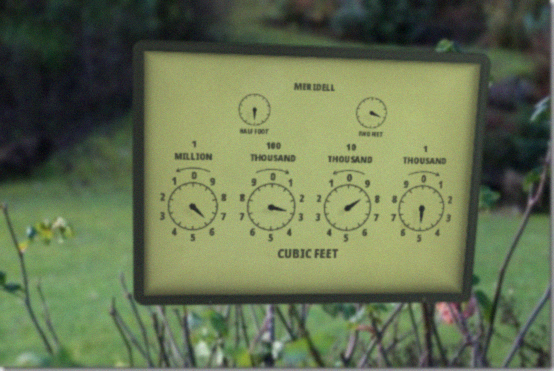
628500 ft³
